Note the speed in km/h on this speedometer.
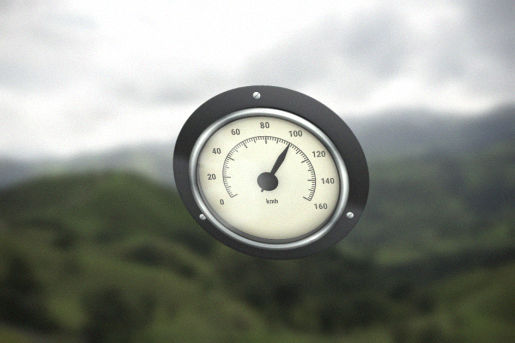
100 km/h
